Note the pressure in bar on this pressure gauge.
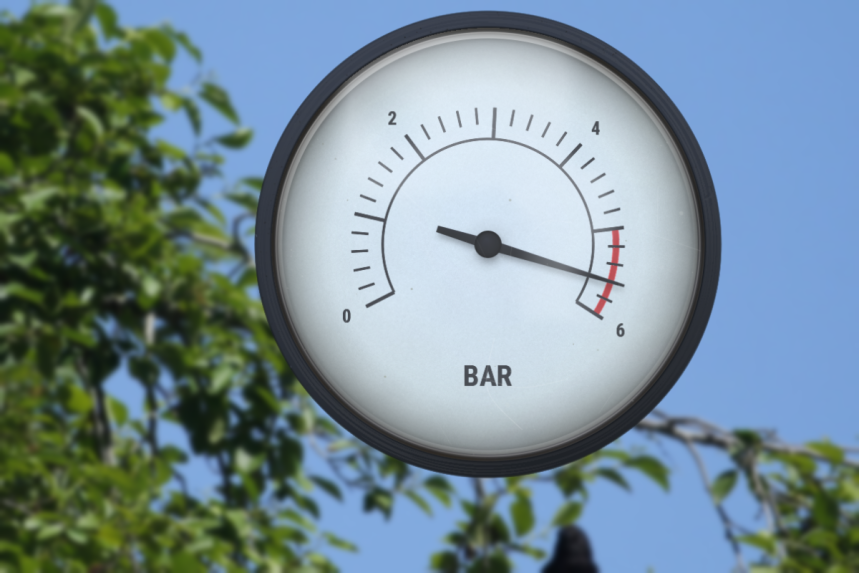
5.6 bar
